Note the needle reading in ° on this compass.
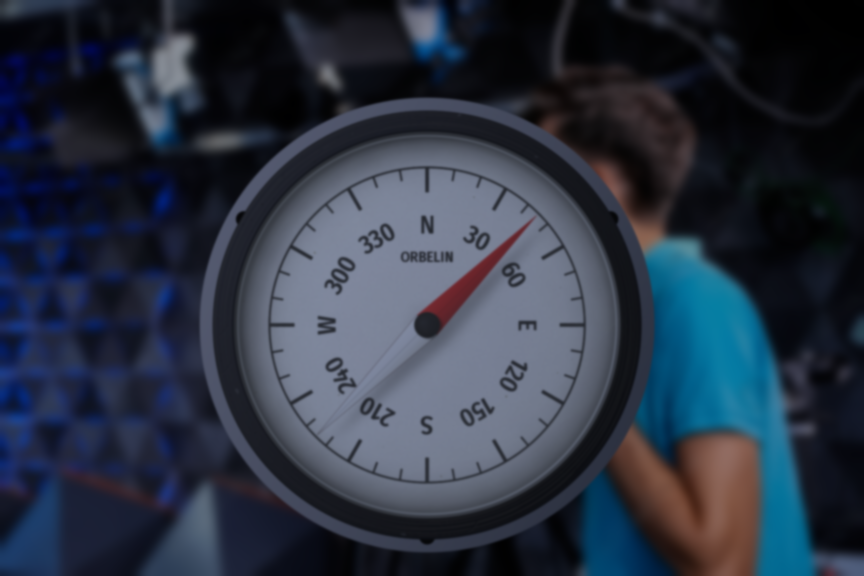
45 °
